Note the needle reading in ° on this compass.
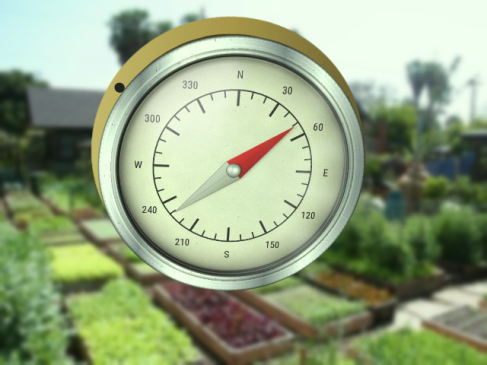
50 °
